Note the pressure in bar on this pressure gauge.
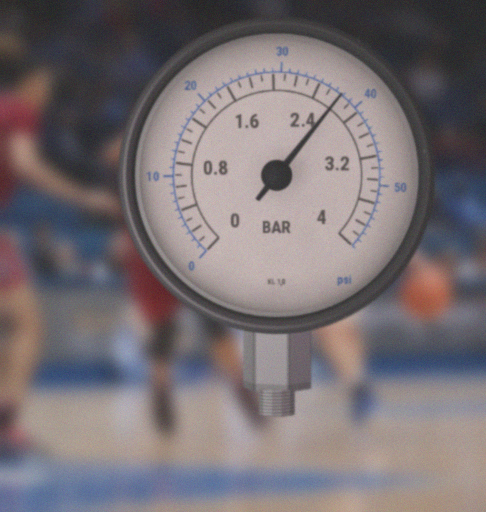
2.6 bar
